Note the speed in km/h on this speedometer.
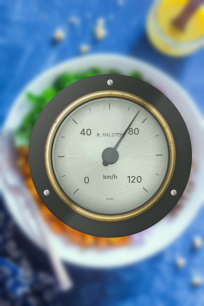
75 km/h
